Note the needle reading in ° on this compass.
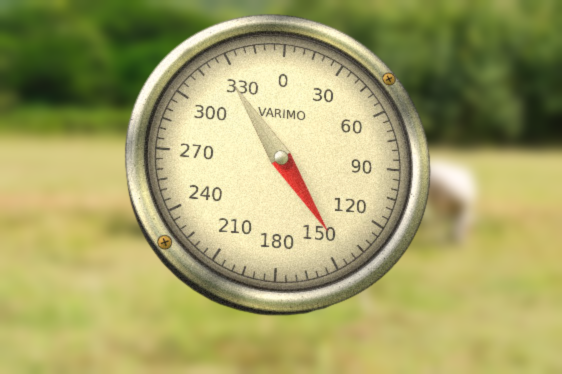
145 °
